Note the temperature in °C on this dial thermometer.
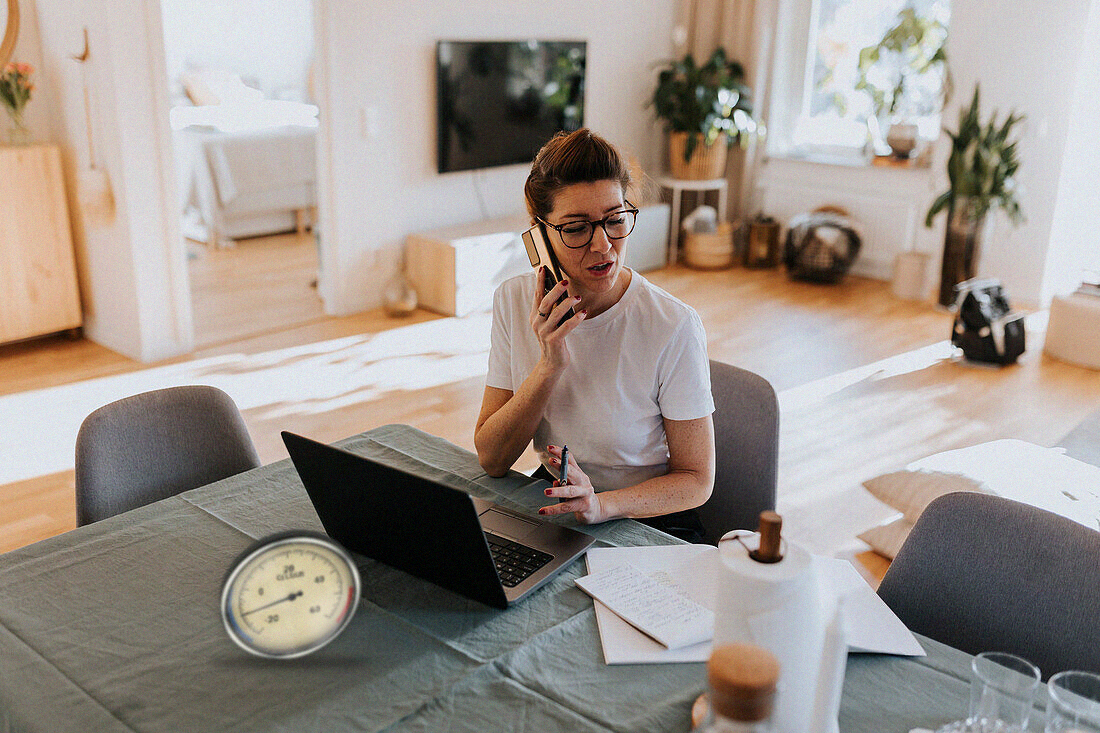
-10 °C
